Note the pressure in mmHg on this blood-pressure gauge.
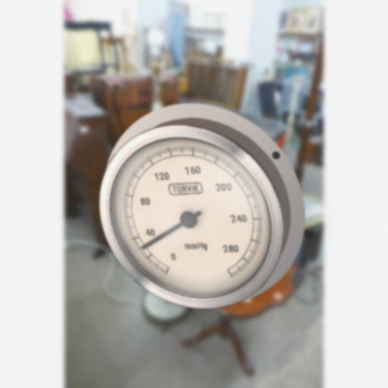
30 mmHg
